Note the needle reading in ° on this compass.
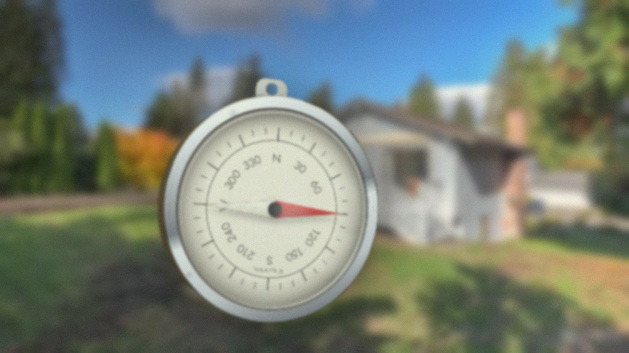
90 °
